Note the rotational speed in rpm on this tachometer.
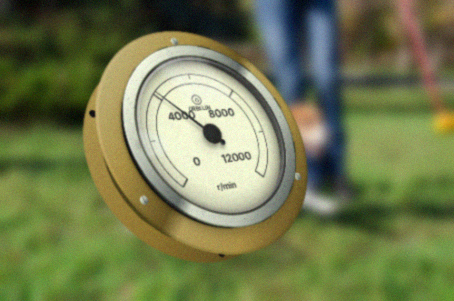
4000 rpm
